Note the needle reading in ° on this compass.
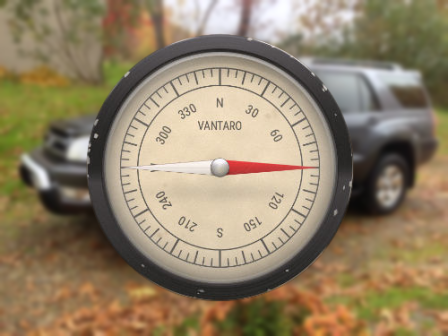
90 °
